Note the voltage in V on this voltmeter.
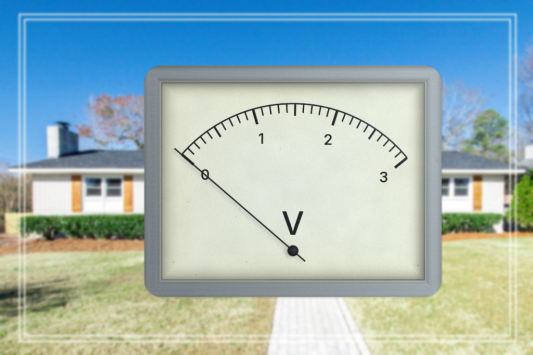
0 V
